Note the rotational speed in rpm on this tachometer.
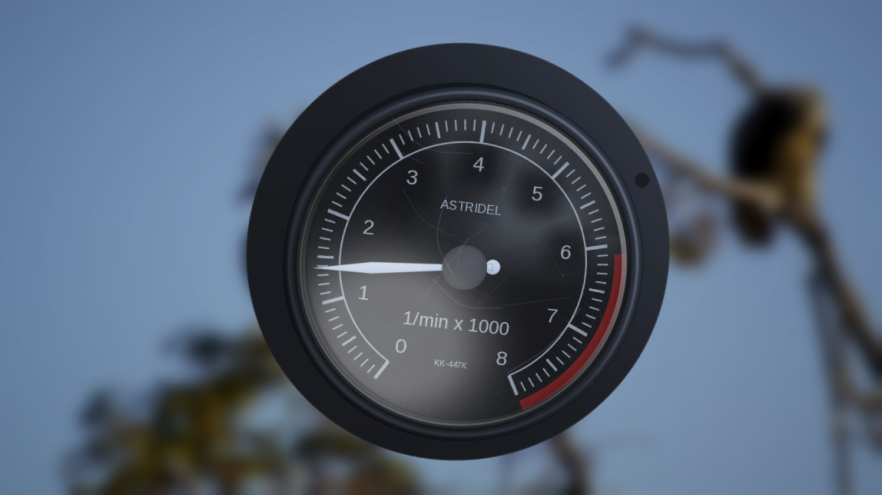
1400 rpm
